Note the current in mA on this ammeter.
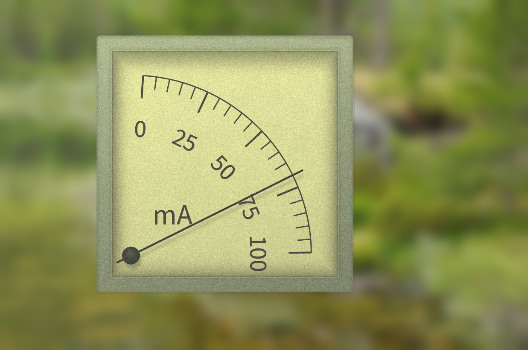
70 mA
